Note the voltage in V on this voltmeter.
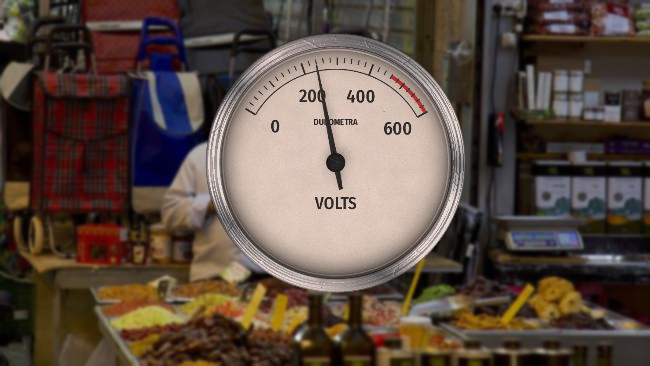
240 V
